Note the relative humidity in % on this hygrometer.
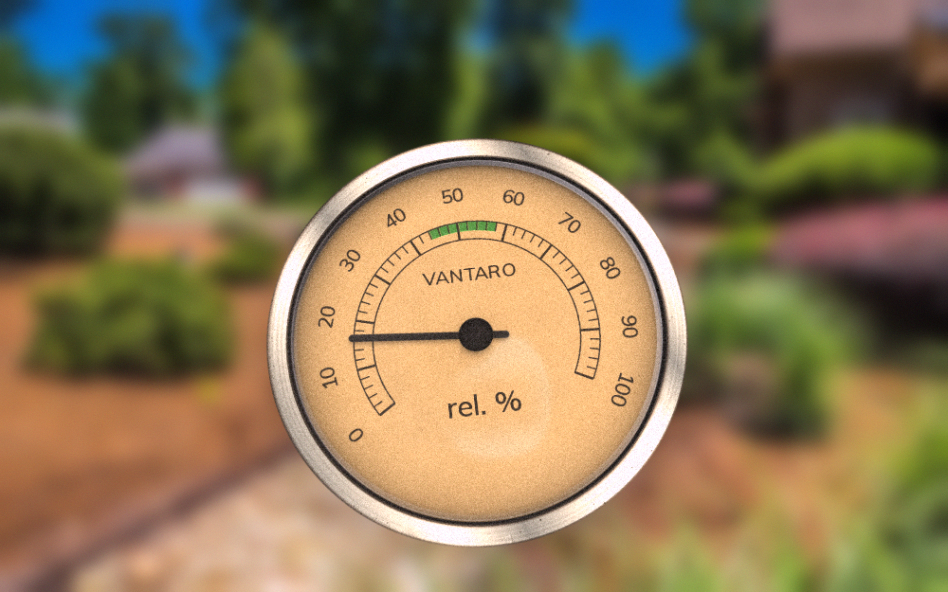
16 %
